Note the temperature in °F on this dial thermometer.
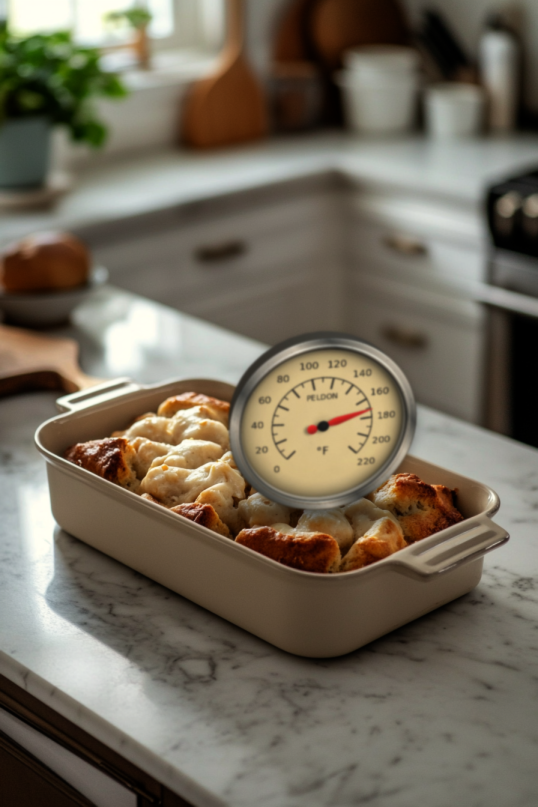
170 °F
